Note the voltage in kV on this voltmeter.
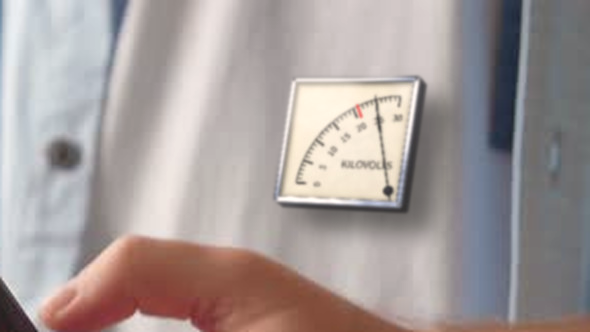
25 kV
